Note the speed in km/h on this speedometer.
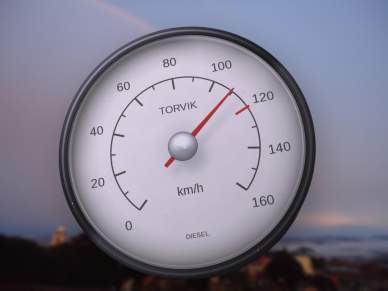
110 km/h
